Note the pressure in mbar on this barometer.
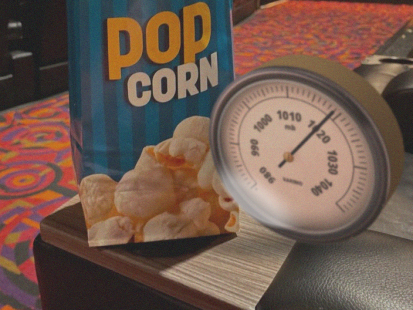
1019 mbar
